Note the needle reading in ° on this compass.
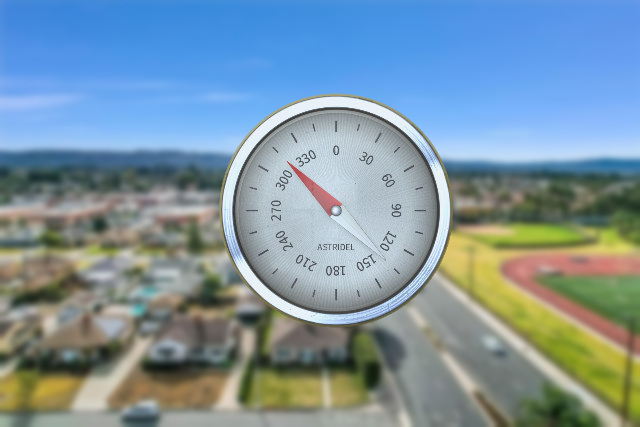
315 °
